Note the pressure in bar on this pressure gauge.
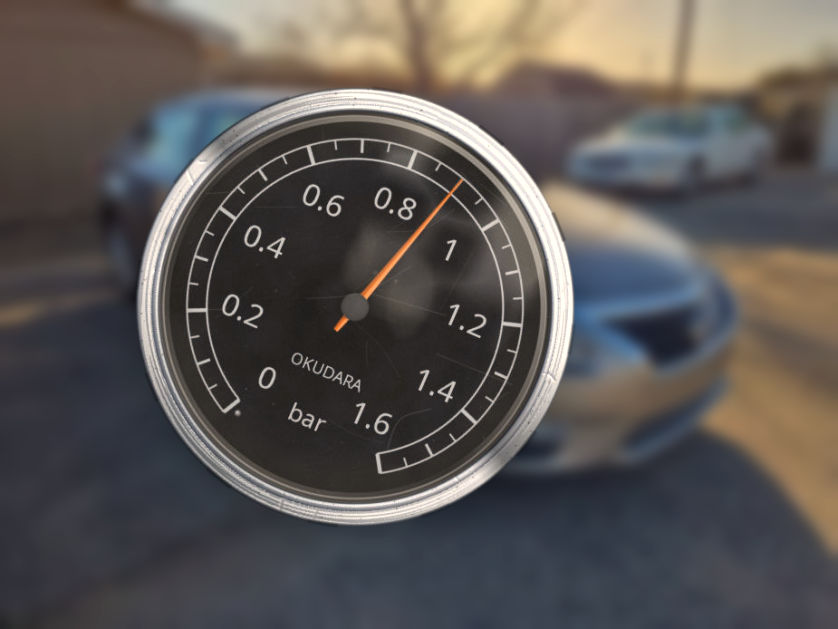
0.9 bar
